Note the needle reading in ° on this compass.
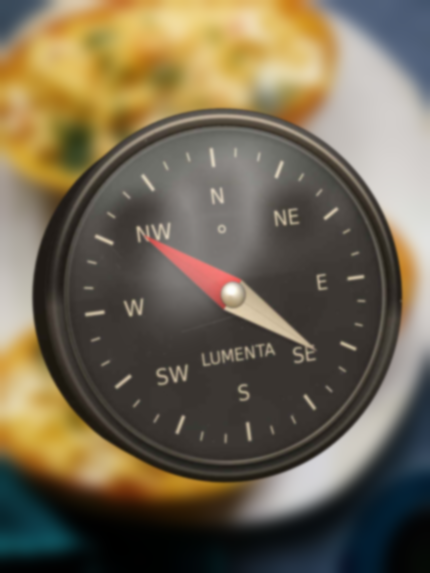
310 °
